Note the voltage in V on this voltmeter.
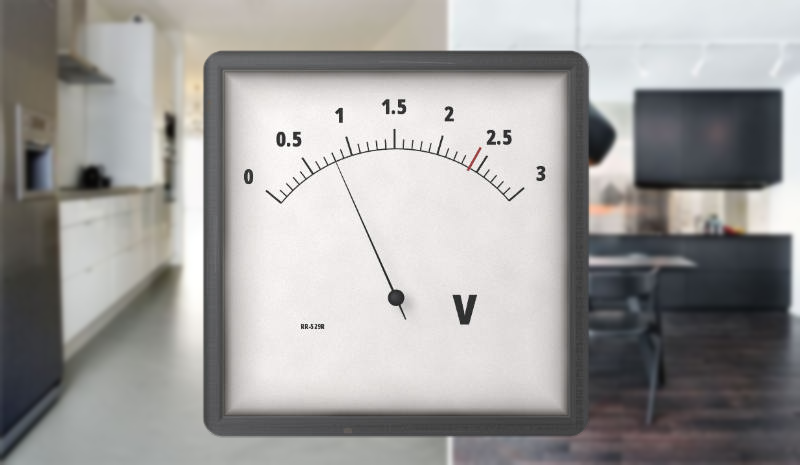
0.8 V
